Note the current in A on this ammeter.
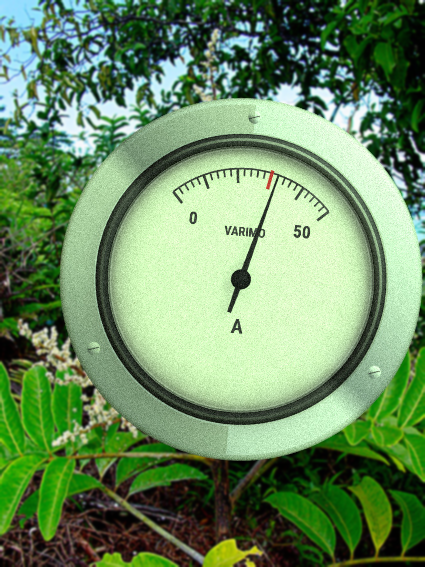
32 A
